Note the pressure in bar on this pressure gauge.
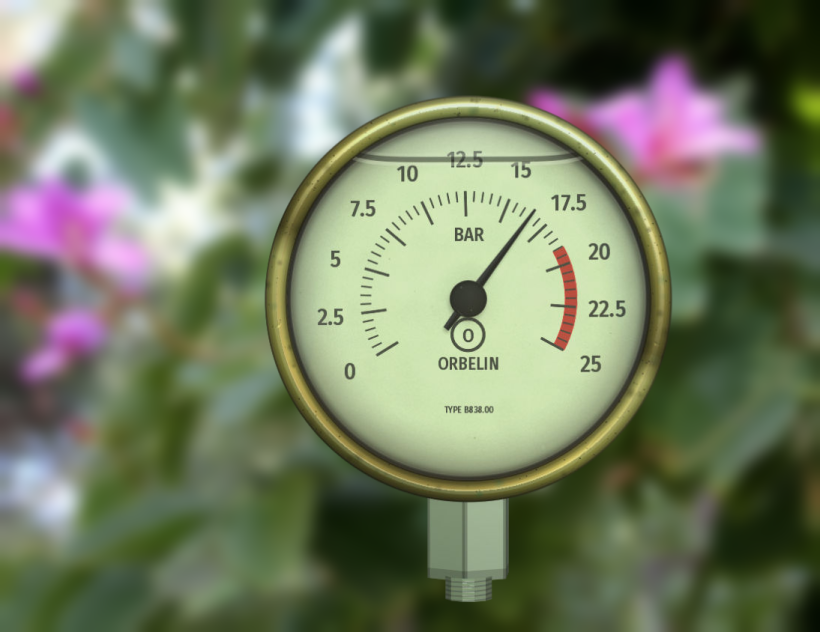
16.5 bar
